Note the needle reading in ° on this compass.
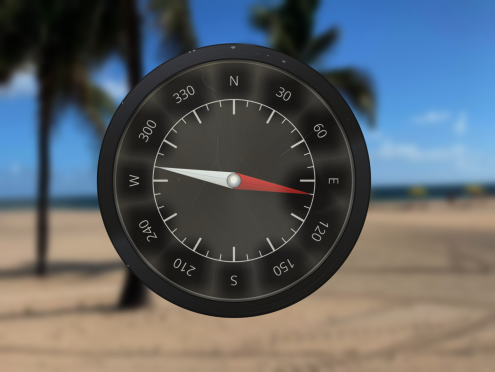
100 °
